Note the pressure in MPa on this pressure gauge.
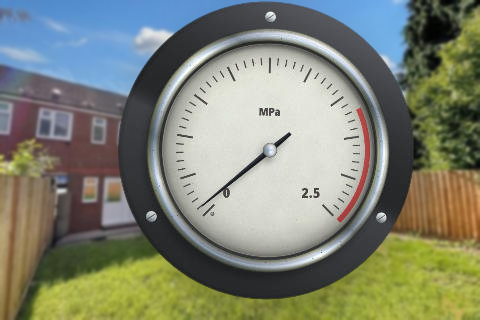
0.05 MPa
